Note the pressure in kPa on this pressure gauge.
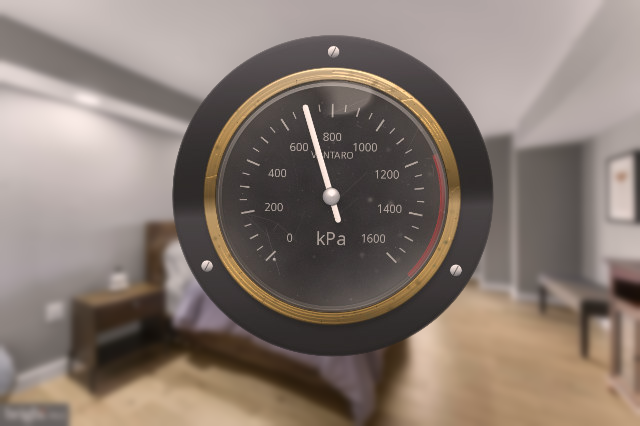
700 kPa
